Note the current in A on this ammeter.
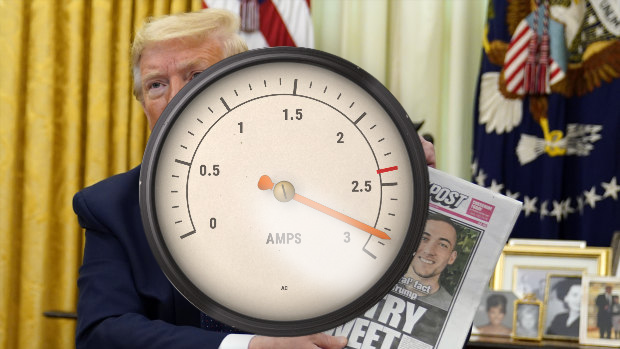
2.85 A
